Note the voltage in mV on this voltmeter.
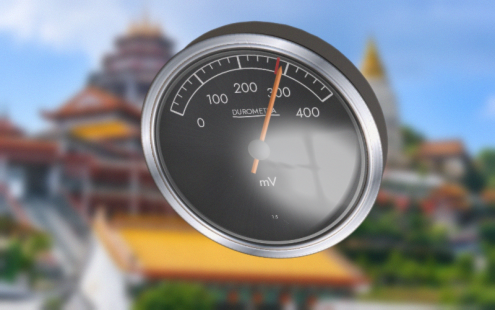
290 mV
